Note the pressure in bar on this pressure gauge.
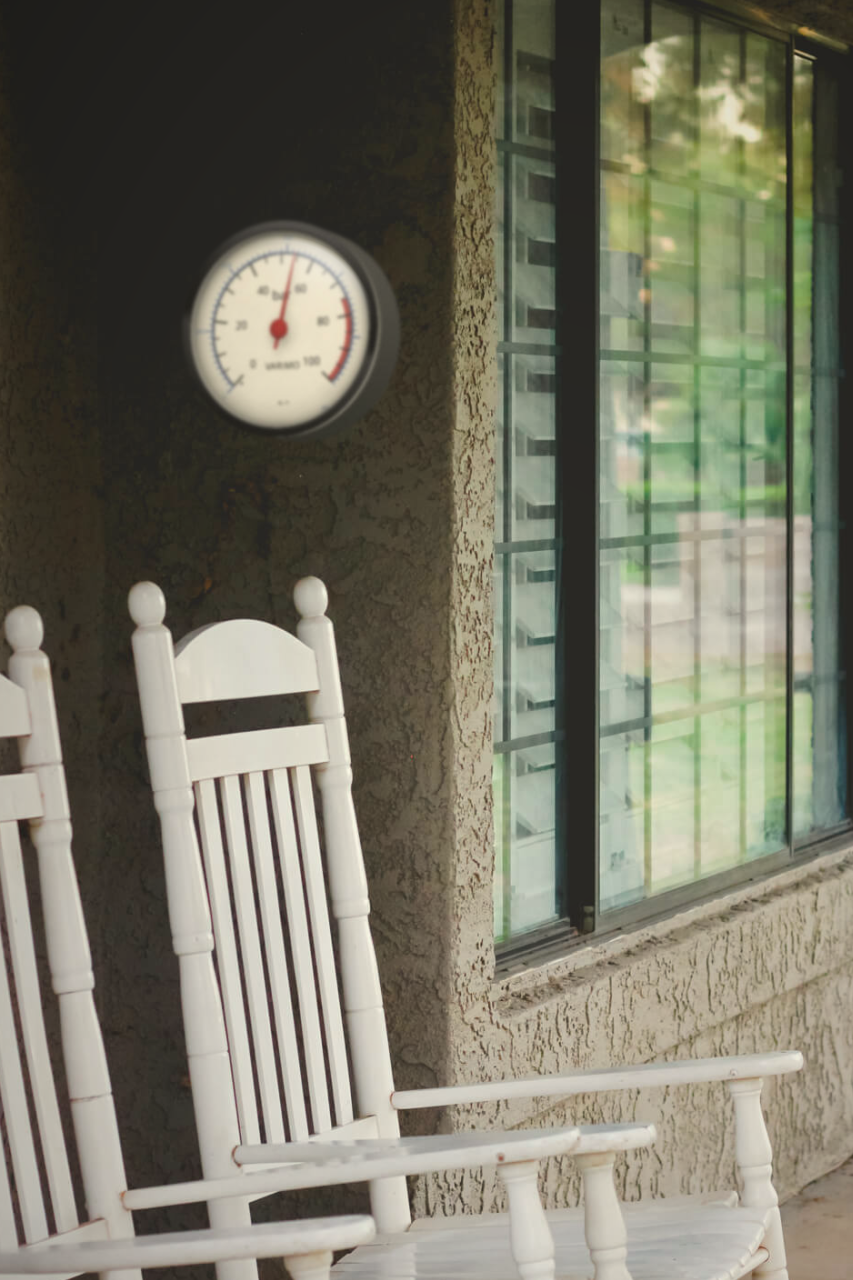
55 bar
